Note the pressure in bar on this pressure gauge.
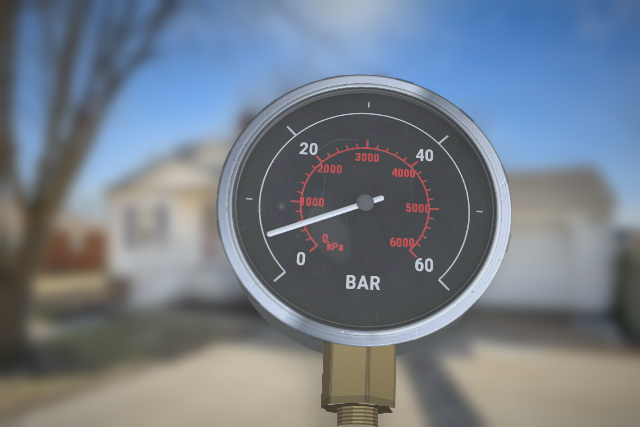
5 bar
